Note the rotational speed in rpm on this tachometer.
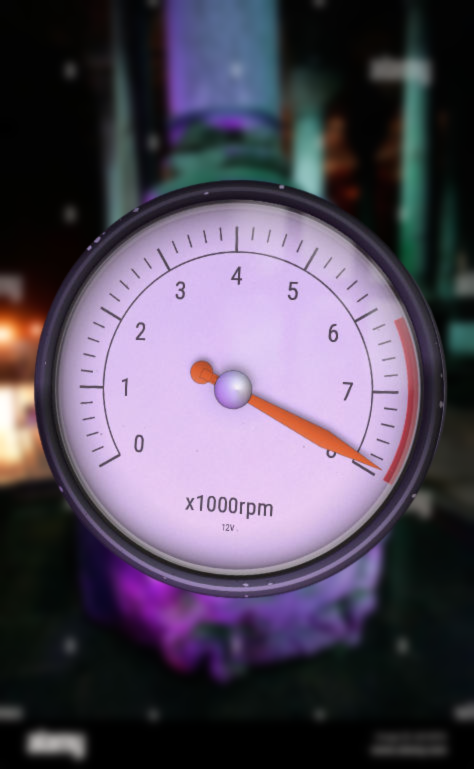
7900 rpm
